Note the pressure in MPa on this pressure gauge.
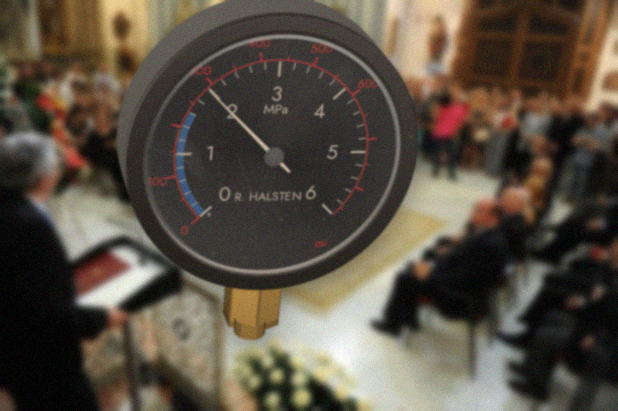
2 MPa
